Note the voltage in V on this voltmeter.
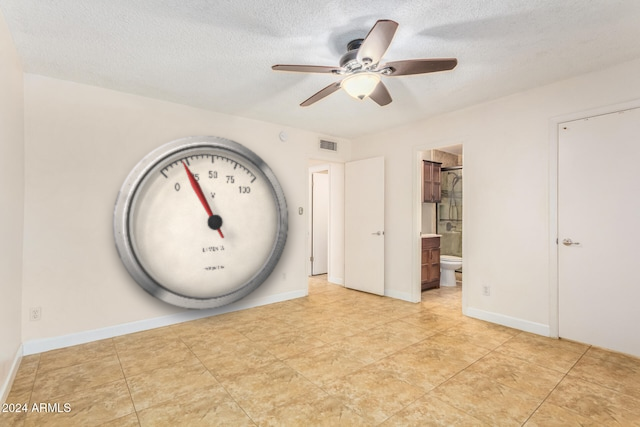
20 V
